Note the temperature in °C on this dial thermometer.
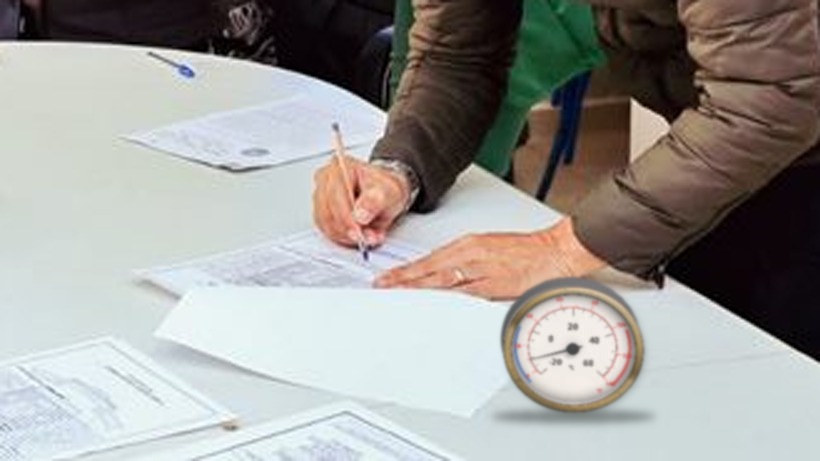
-12 °C
